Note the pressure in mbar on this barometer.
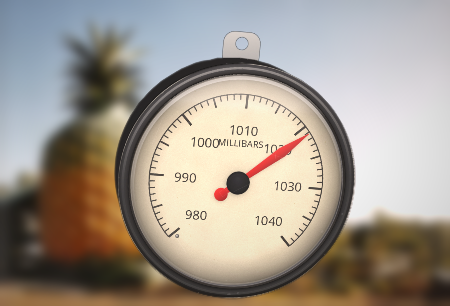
1021 mbar
